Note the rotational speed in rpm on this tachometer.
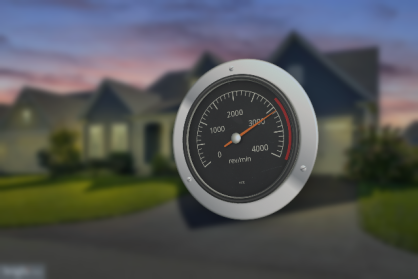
3100 rpm
